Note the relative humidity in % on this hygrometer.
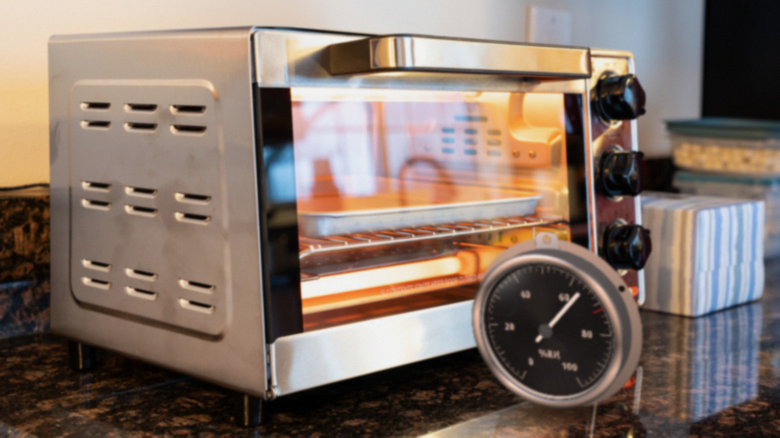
64 %
